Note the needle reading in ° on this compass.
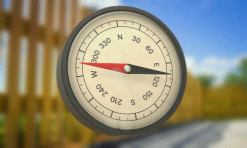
285 °
